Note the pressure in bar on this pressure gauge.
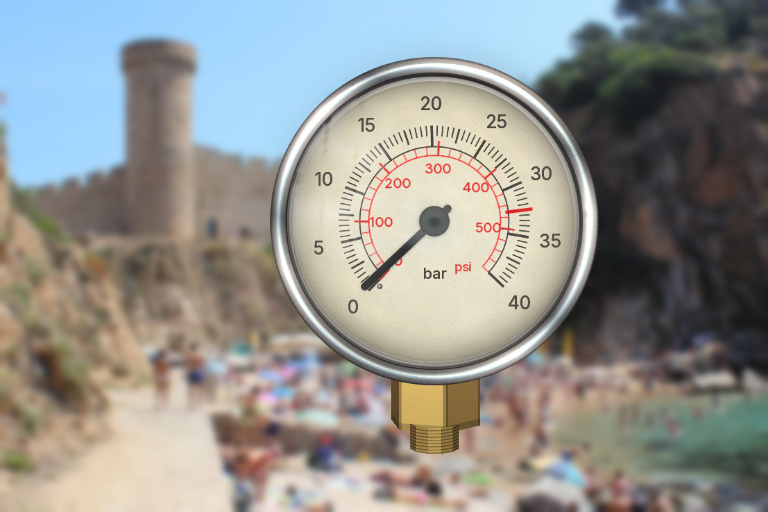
0.5 bar
